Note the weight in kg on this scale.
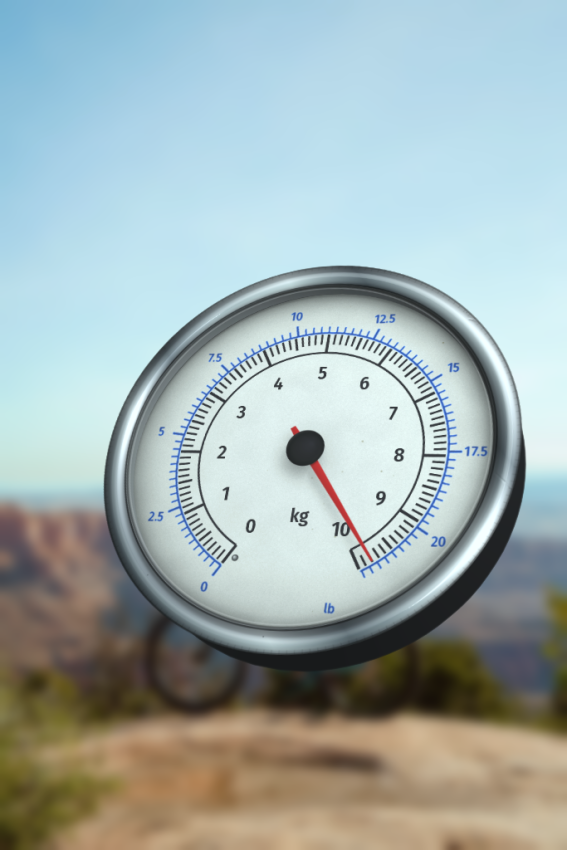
9.8 kg
